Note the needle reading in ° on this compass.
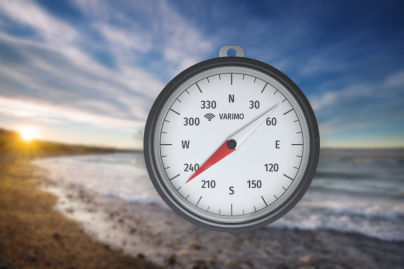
230 °
